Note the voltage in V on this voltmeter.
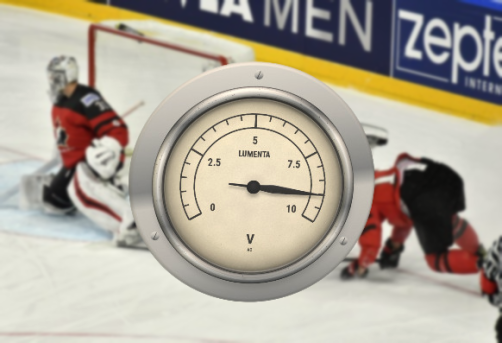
9 V
